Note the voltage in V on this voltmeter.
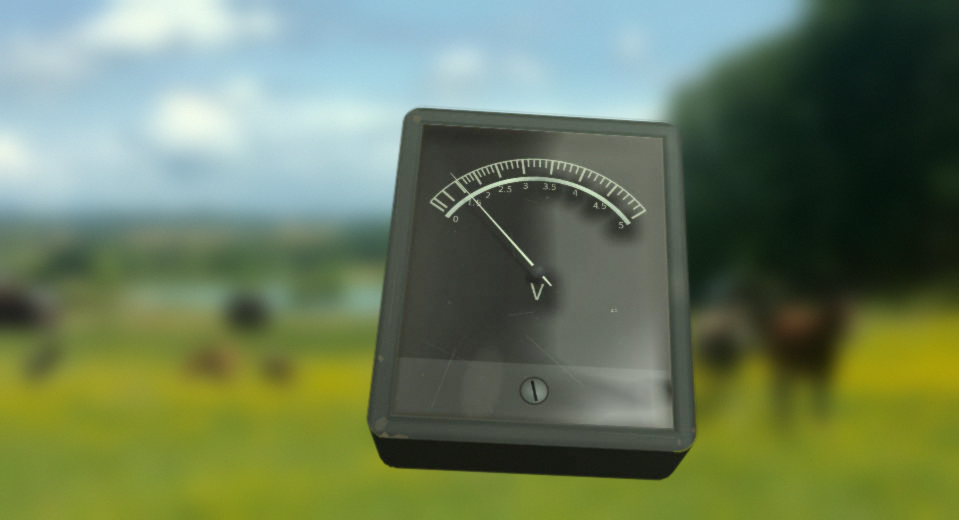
1.5 V
